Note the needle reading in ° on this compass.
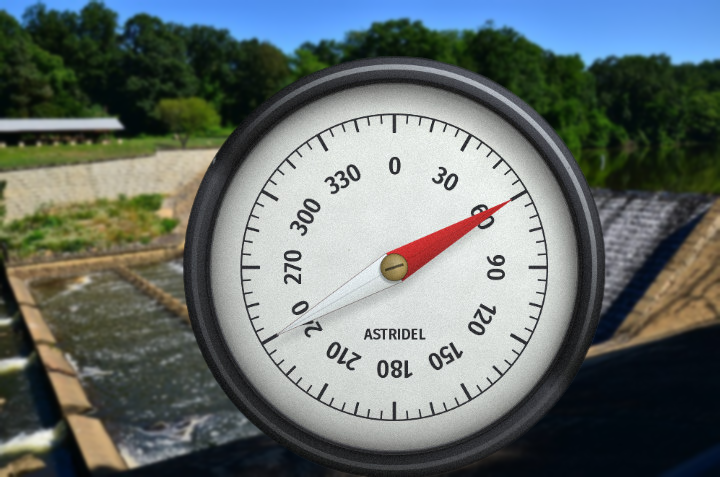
60 °
